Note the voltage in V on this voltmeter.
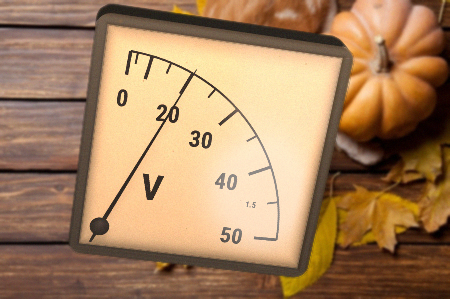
20 V
